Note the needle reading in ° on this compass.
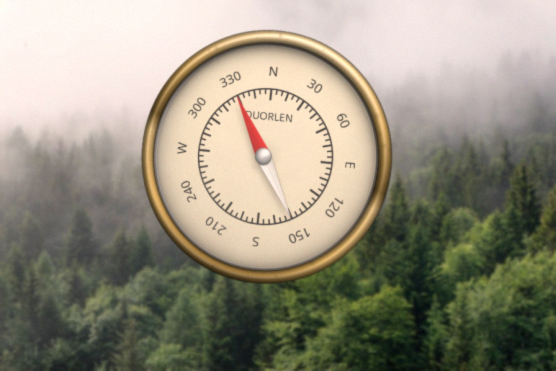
330 °
